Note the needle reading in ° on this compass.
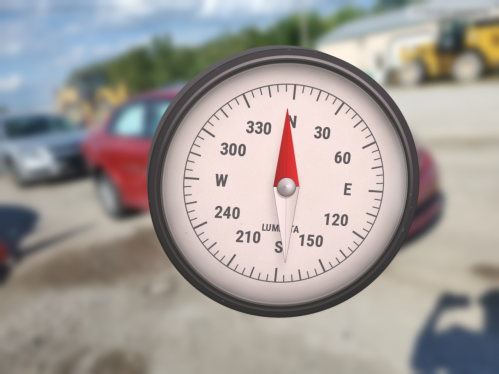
355 °
